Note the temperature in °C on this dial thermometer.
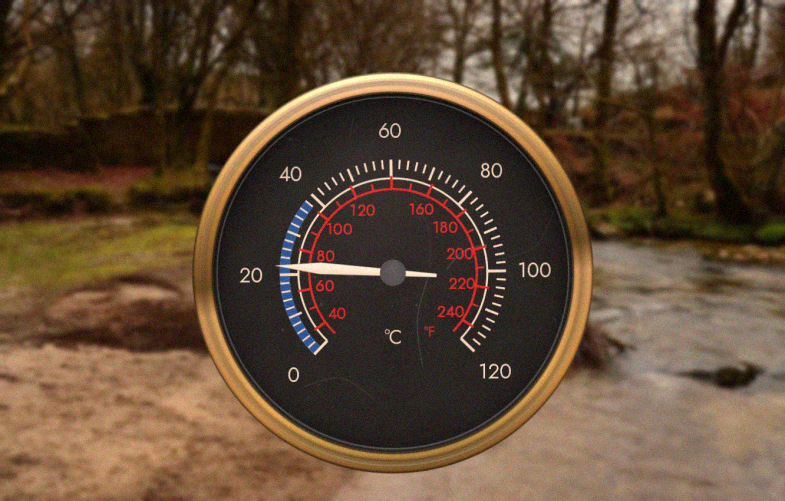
22 °C
